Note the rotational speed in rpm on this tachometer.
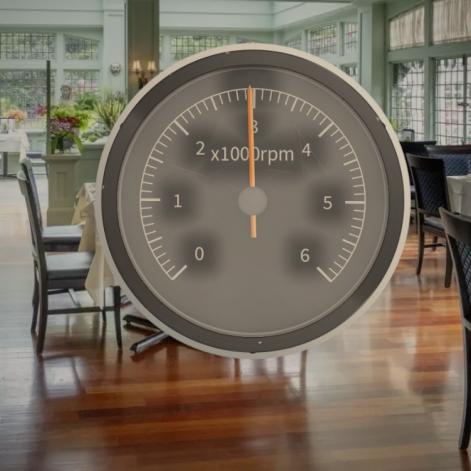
2950 rpm
